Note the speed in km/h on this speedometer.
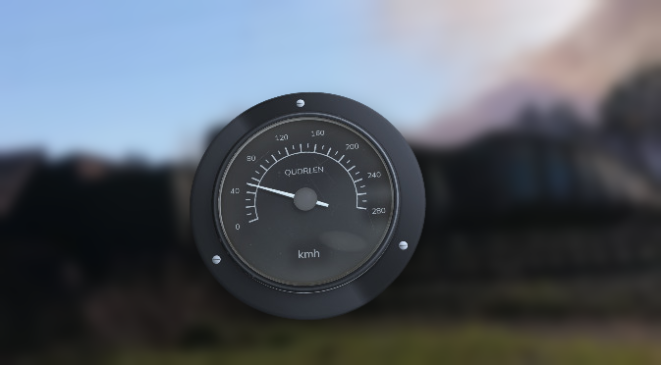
50 km/h
